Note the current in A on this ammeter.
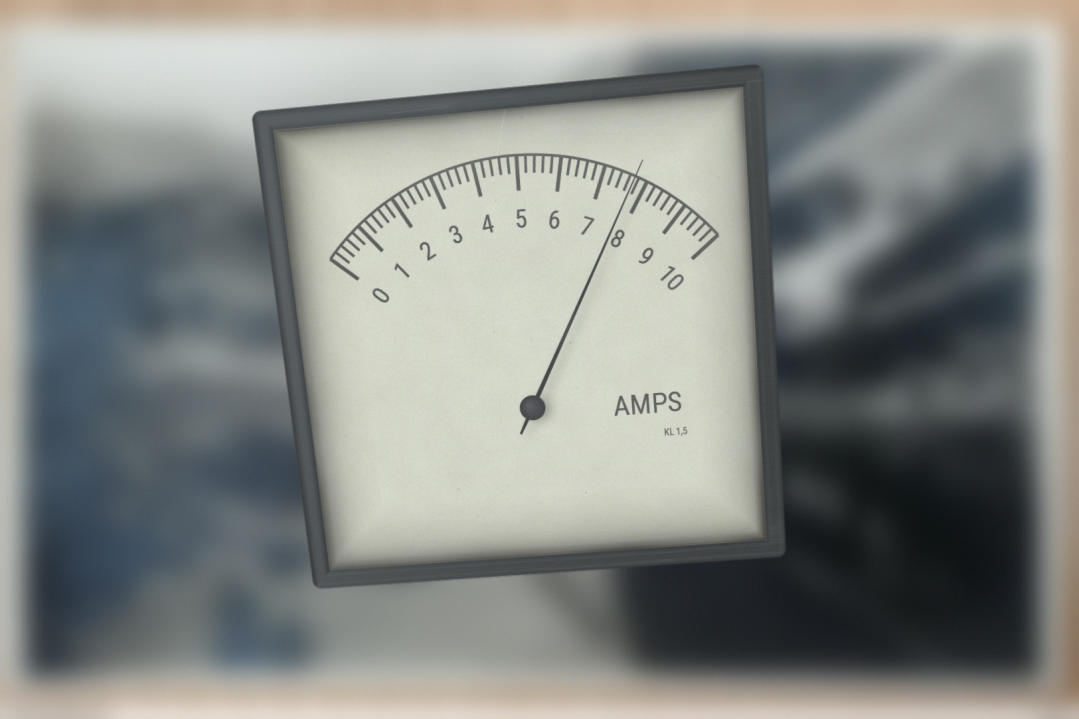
7.7 A
